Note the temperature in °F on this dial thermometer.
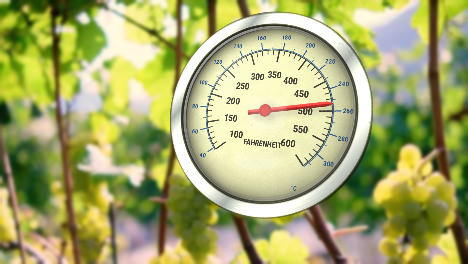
490 °F
